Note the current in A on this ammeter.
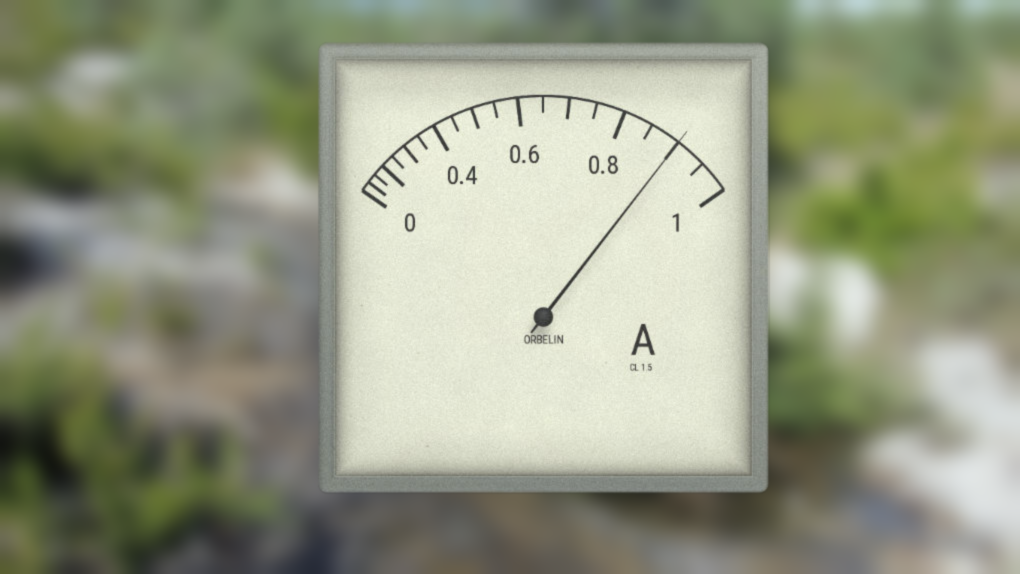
0.9 A
